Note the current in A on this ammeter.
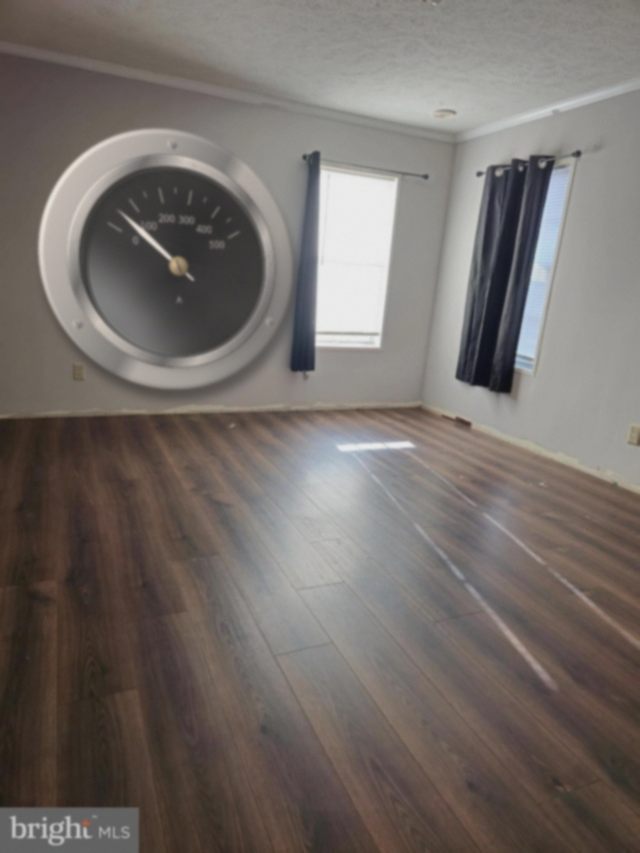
50 A
